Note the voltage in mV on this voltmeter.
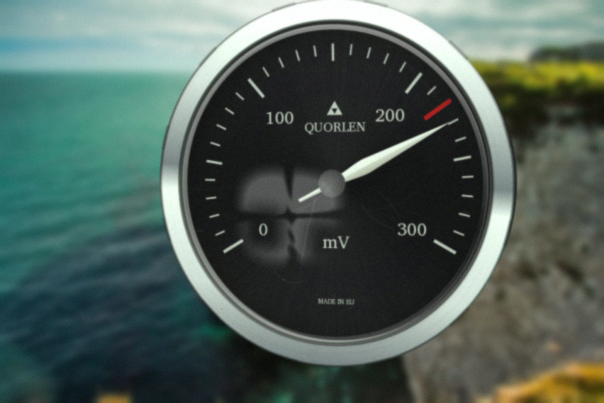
230 mV
